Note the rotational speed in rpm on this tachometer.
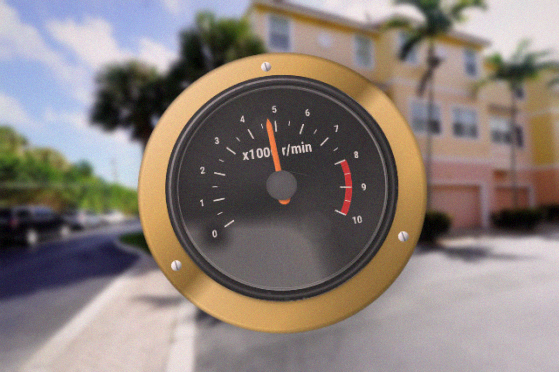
4750 rpm
